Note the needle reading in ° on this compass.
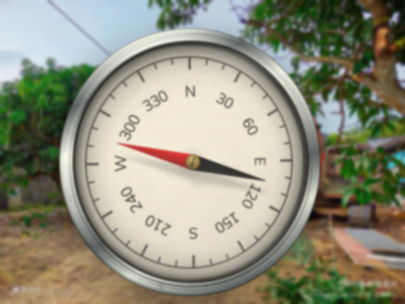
285 °
